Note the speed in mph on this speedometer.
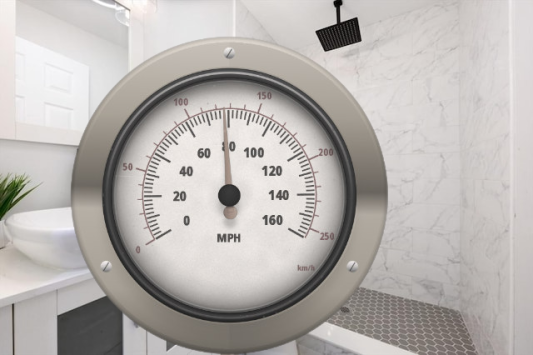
78 mph
